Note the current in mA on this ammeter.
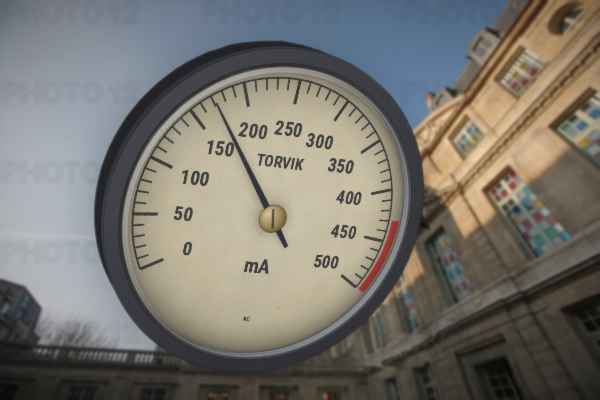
170 mA
